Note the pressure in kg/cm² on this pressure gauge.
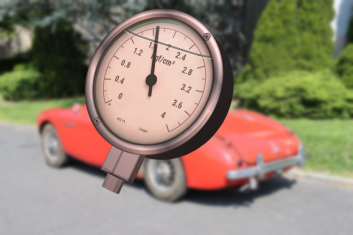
1.7 kg/cm²
